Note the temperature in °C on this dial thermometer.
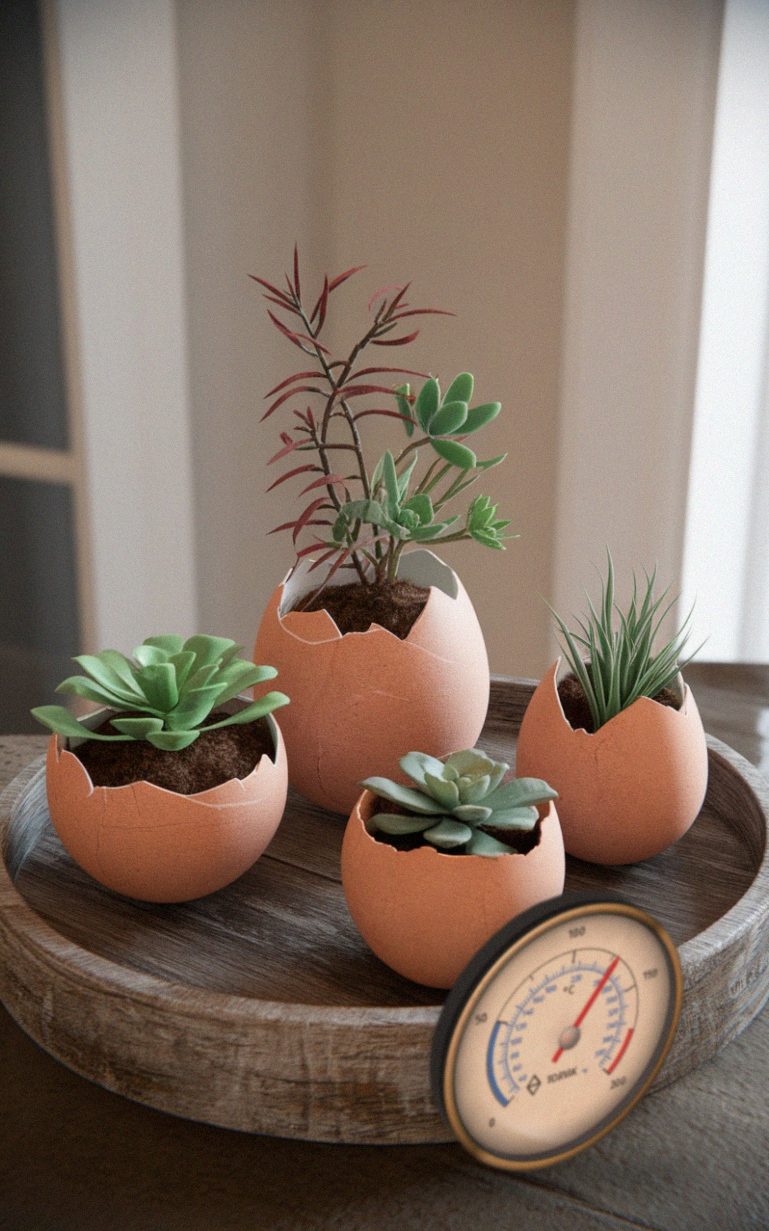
125 °C
